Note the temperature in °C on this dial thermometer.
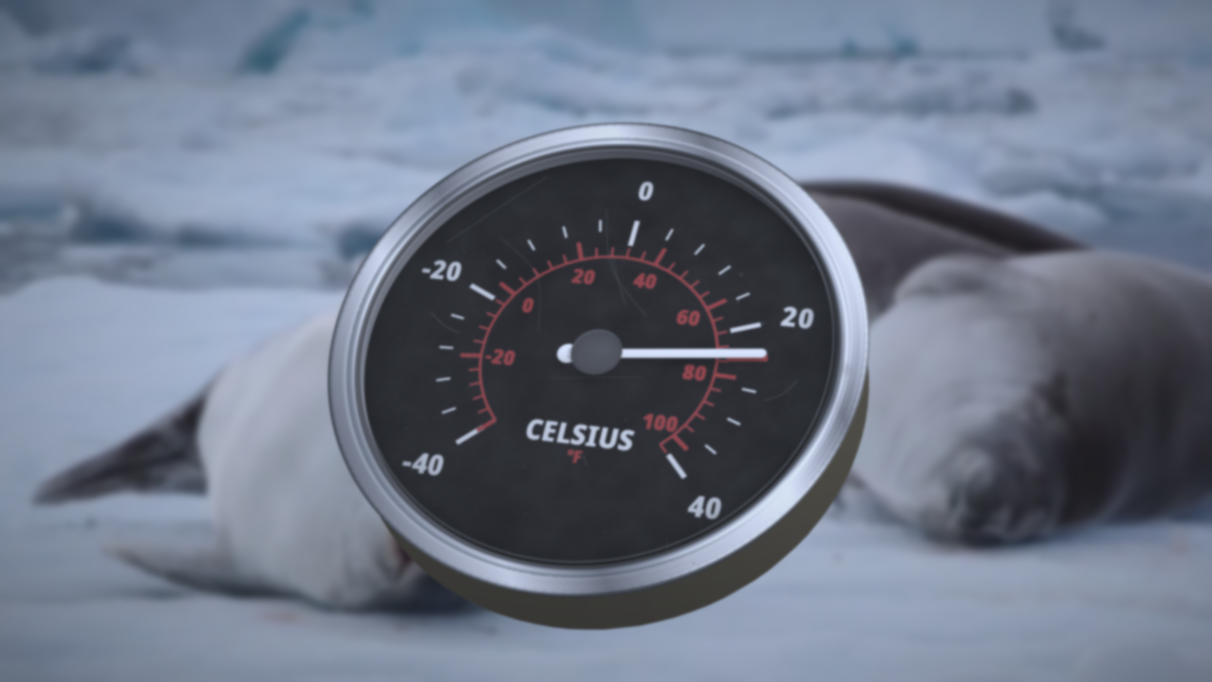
24 °C
